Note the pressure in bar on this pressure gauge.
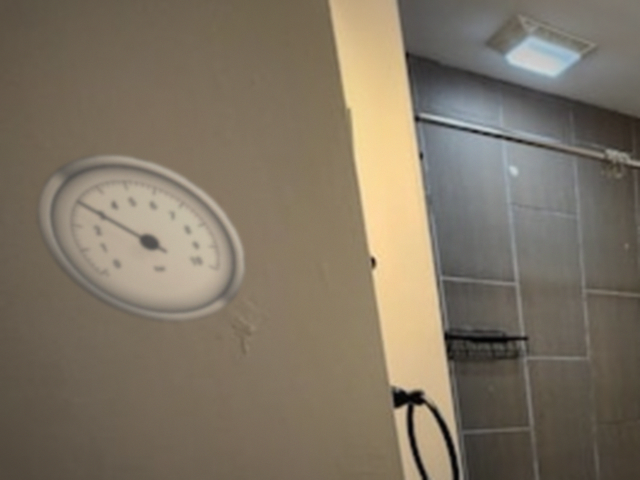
3 bar
